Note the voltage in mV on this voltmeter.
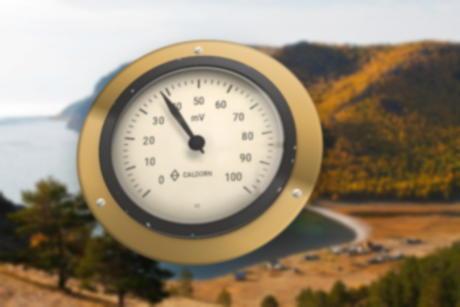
38 mV
